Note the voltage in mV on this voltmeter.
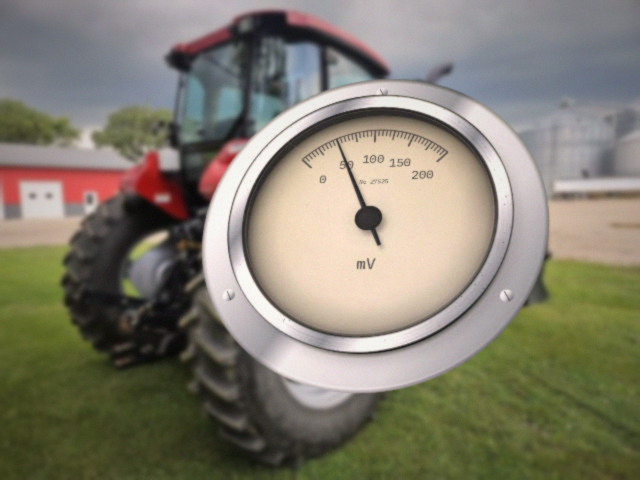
50 mV
